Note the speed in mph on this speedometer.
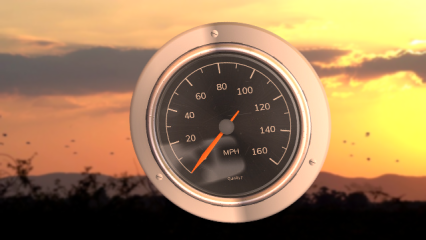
0 mph
